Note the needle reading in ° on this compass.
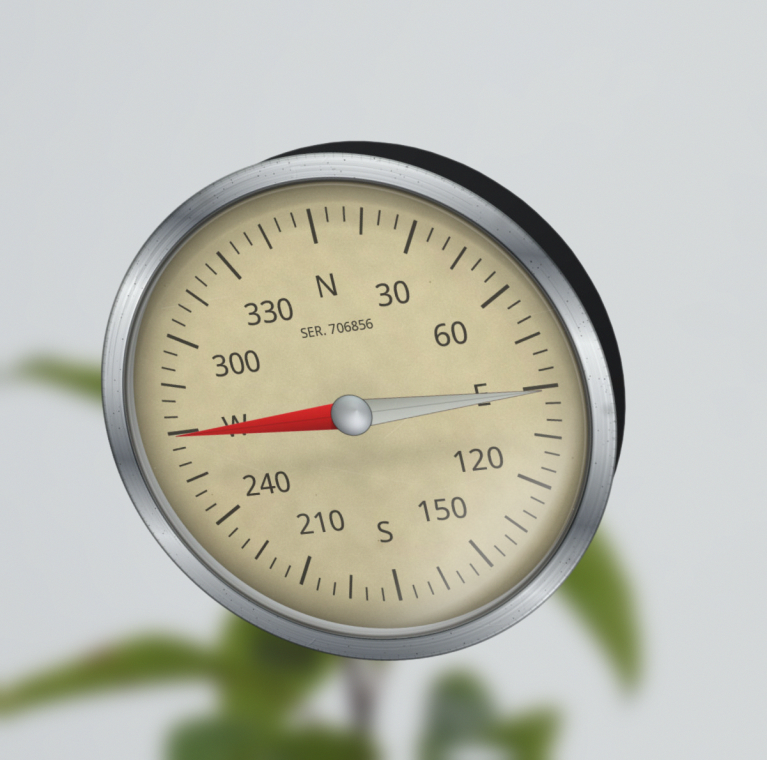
270 °
